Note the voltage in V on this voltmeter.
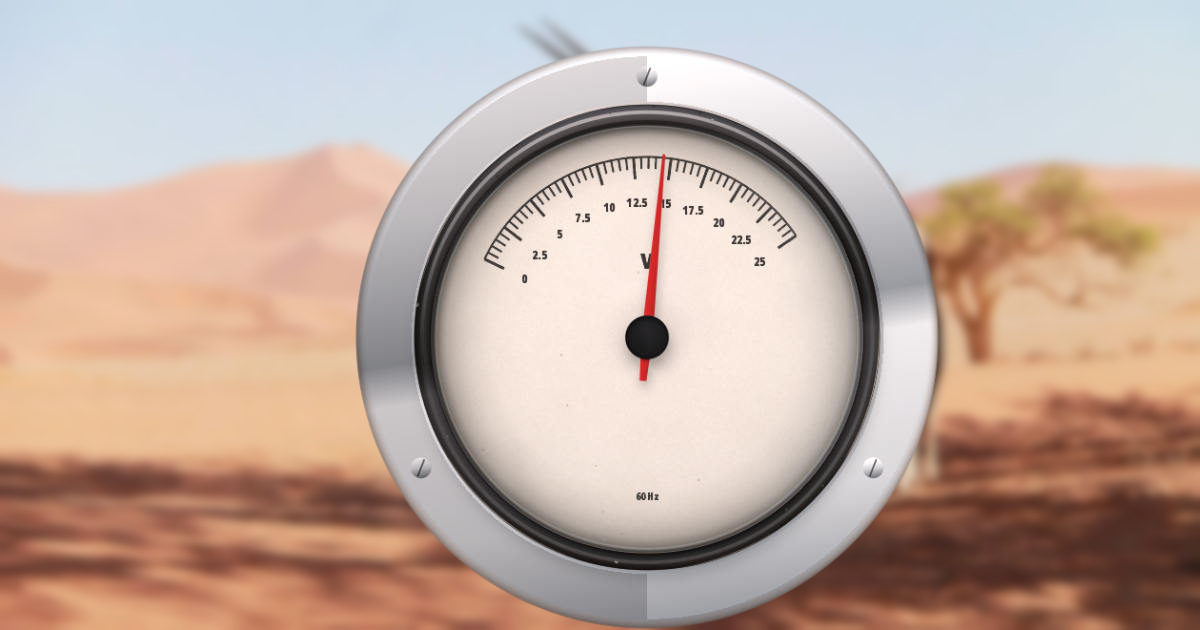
14.5 V
